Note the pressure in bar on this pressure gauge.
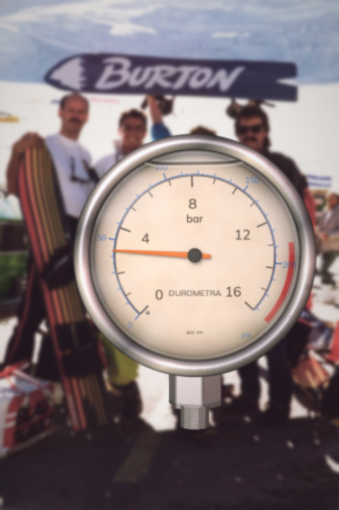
3 bar
